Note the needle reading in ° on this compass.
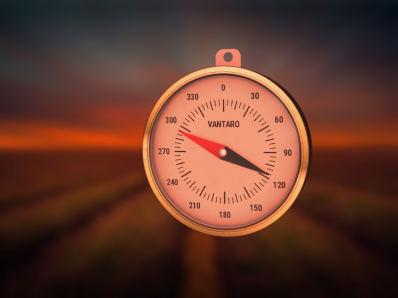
295 °
